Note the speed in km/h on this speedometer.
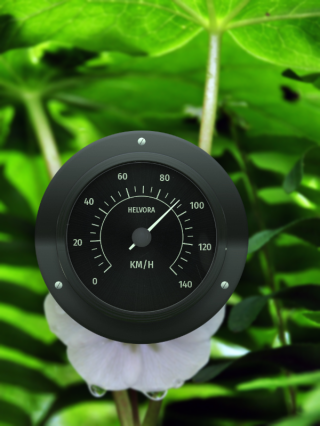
92.5 km/h
